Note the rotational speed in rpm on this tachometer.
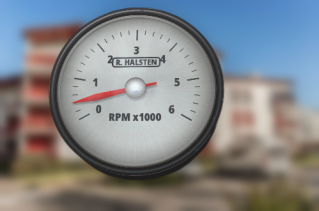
400 rpm
